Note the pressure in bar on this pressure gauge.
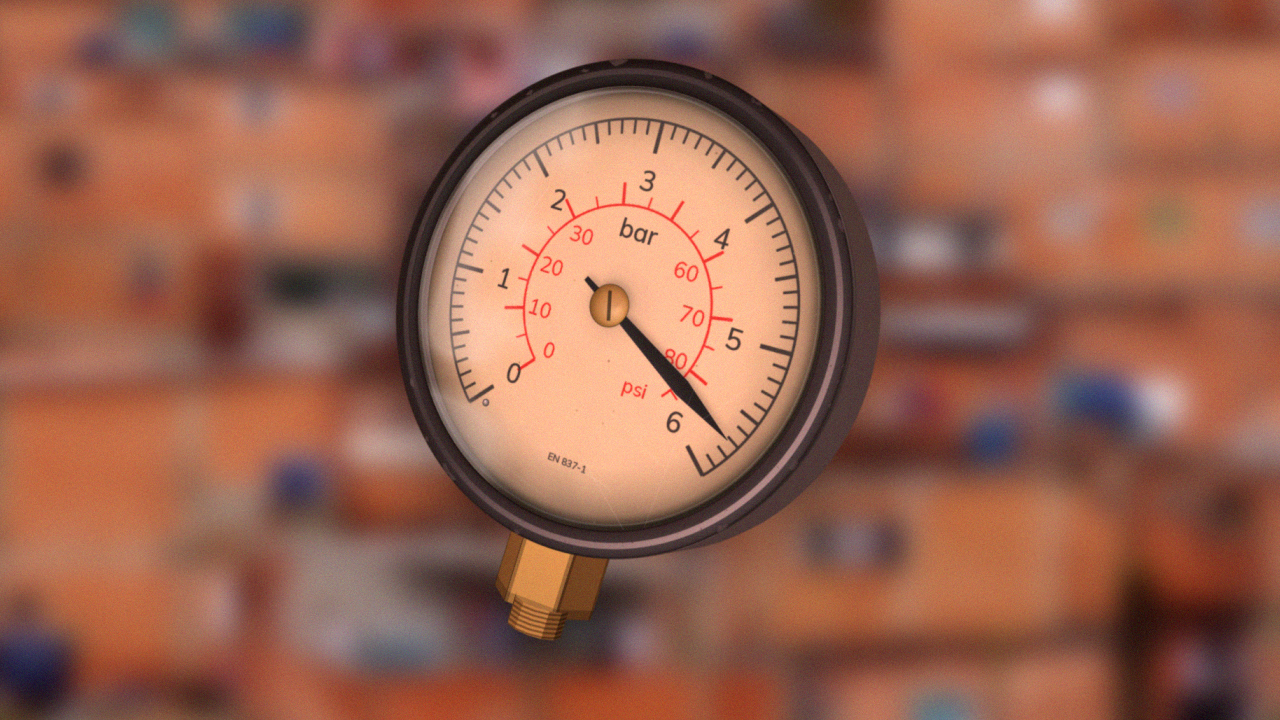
5.7 bar
